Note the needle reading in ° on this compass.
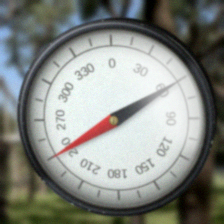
240 °
